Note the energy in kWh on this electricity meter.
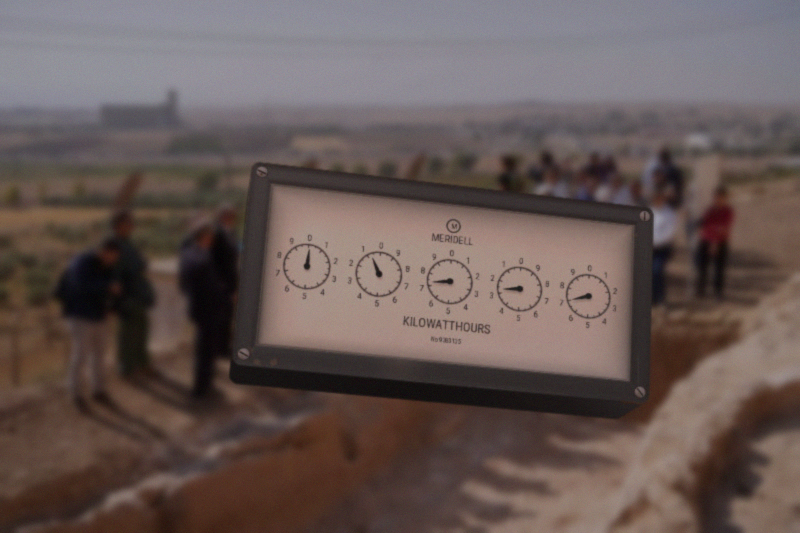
727 kWh
